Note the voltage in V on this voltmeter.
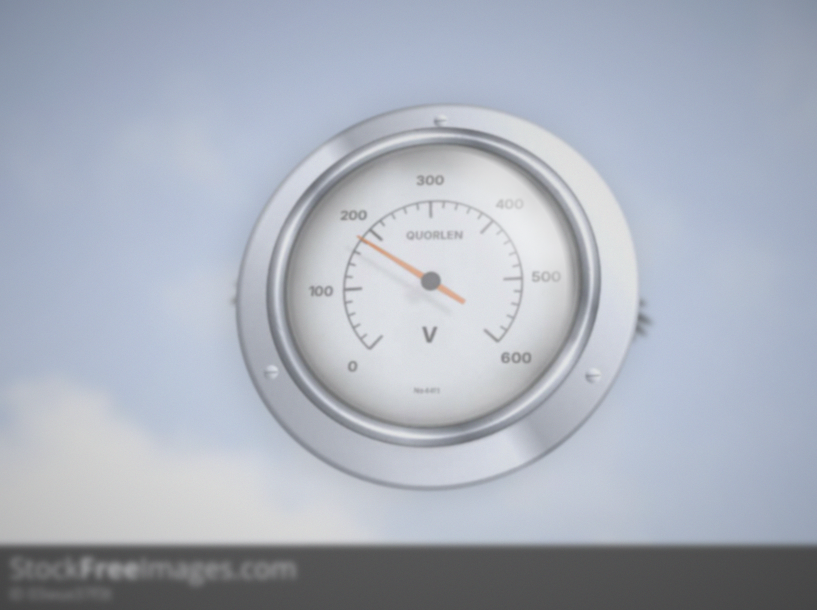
180 V
